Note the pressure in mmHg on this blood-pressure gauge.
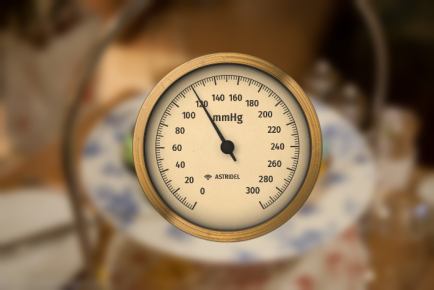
120 mmHg
